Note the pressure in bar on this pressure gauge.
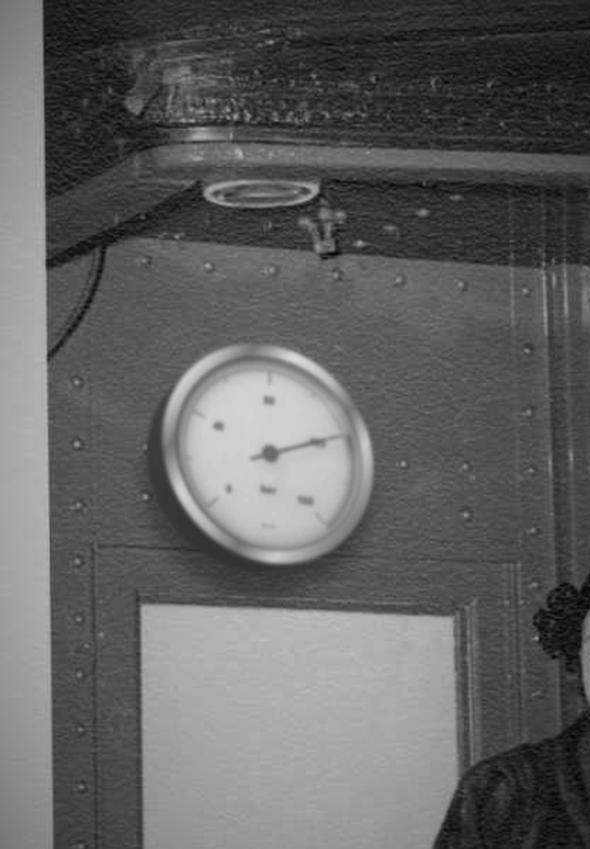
120 bar
